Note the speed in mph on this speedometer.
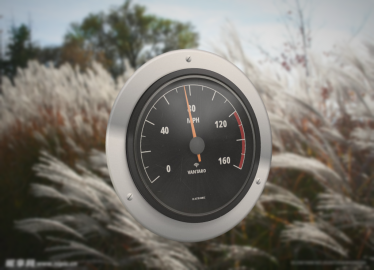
75 mph
